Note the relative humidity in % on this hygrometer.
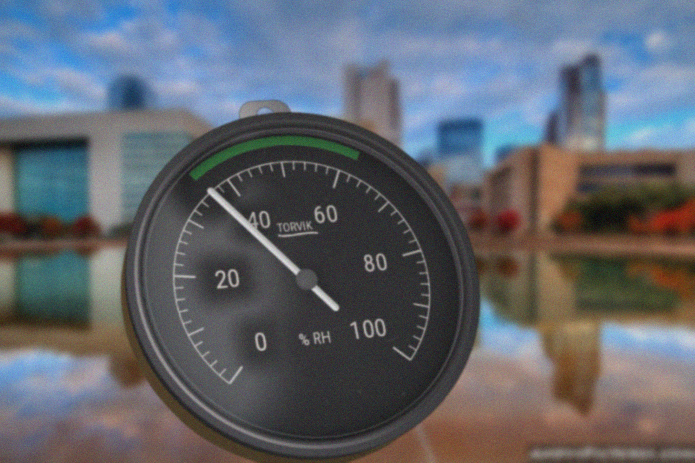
36 %
